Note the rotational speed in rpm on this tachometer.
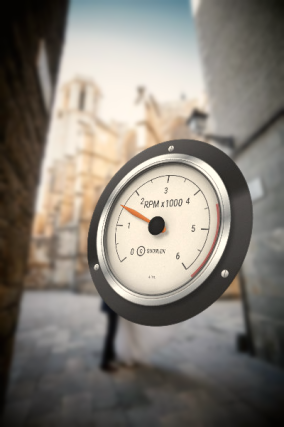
1500 rpm
